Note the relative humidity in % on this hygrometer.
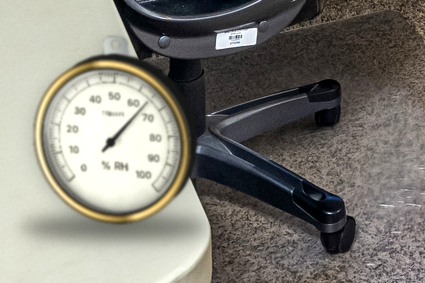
65 %
